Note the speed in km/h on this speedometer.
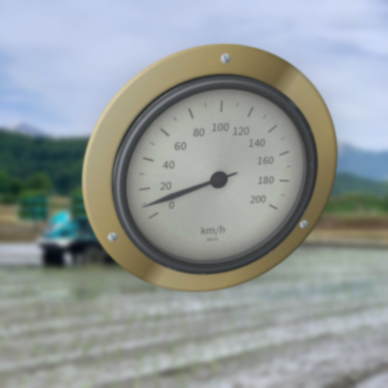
10 km/h
